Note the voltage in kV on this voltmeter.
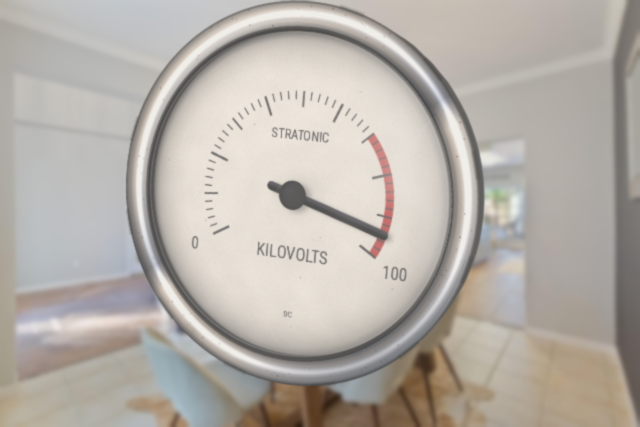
94 kV
